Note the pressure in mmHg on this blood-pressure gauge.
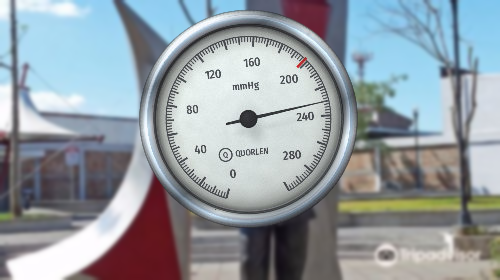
230 mmHg
